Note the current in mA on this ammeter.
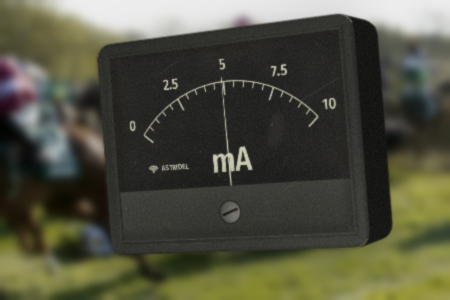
5 mA
